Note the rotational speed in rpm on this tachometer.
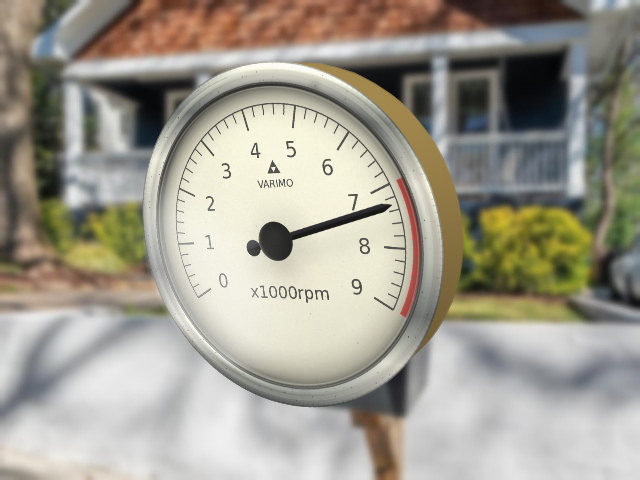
7300 rpm
